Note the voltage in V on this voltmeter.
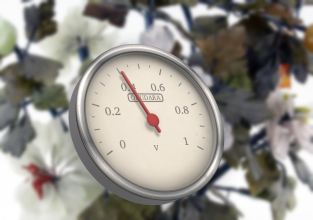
0.4 V
